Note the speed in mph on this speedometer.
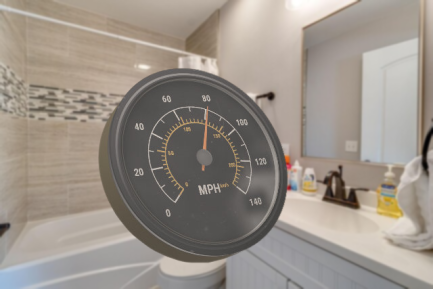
80 mph
